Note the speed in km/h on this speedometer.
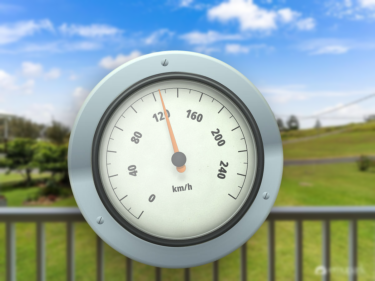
125 km/h
